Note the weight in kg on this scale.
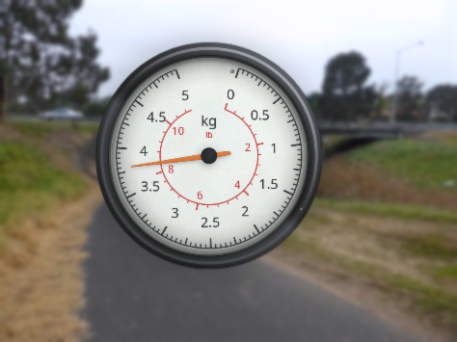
3.8 kg
